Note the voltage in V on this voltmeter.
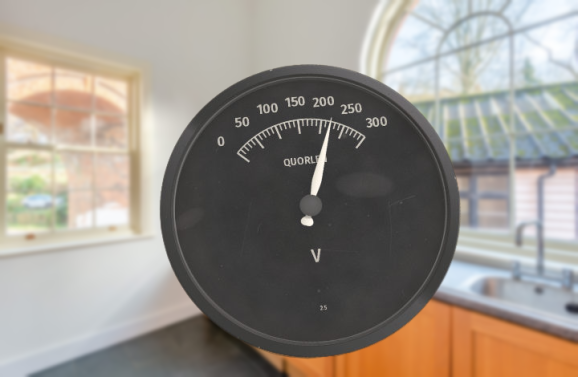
220 V
